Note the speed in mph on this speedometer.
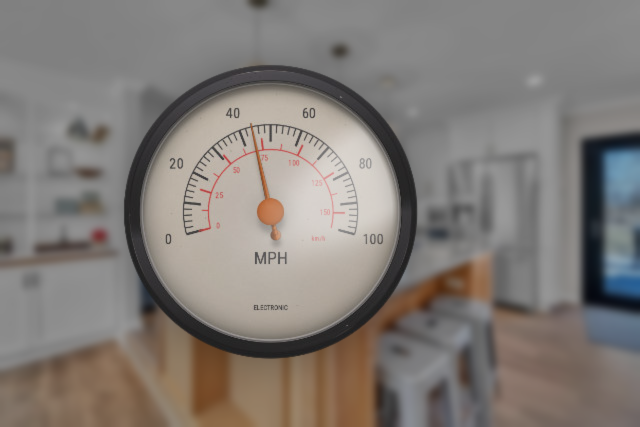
44 mph
